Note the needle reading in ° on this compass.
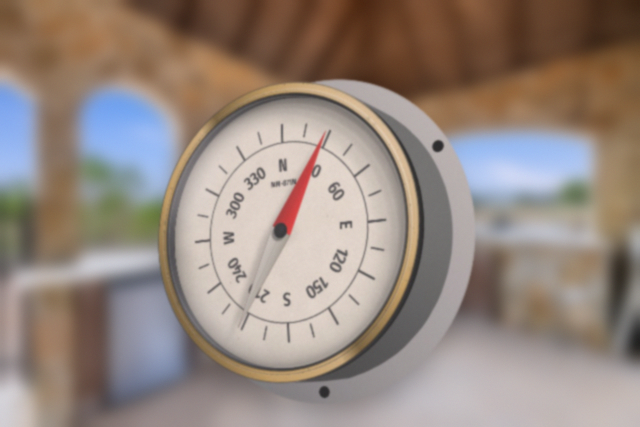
30 °
